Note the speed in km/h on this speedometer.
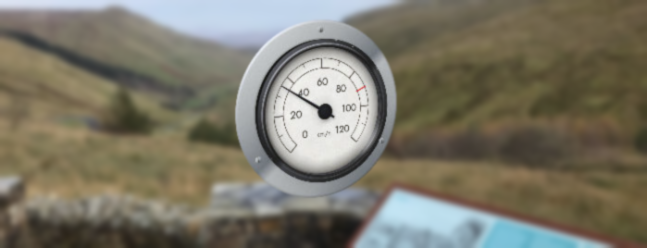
35 km/h
